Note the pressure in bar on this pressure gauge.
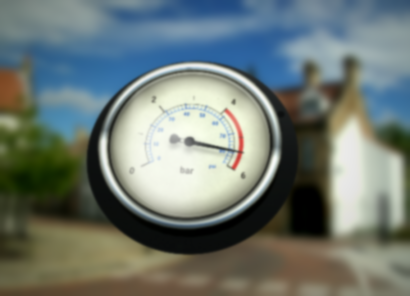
5.5 bar
